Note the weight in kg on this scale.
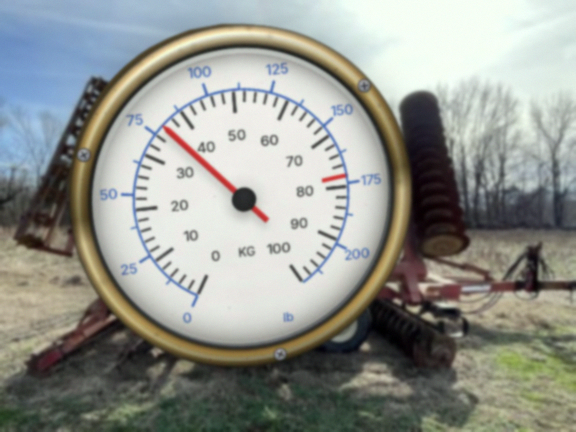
36 kg
